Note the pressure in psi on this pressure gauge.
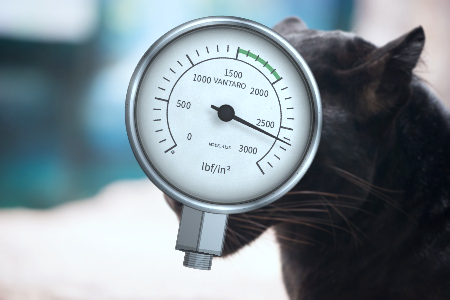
2650 psi
